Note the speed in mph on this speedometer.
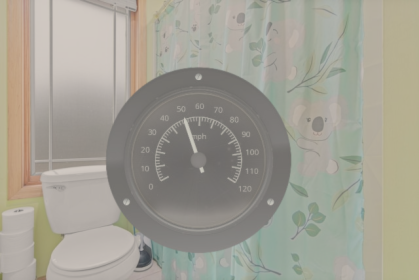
50 mph
